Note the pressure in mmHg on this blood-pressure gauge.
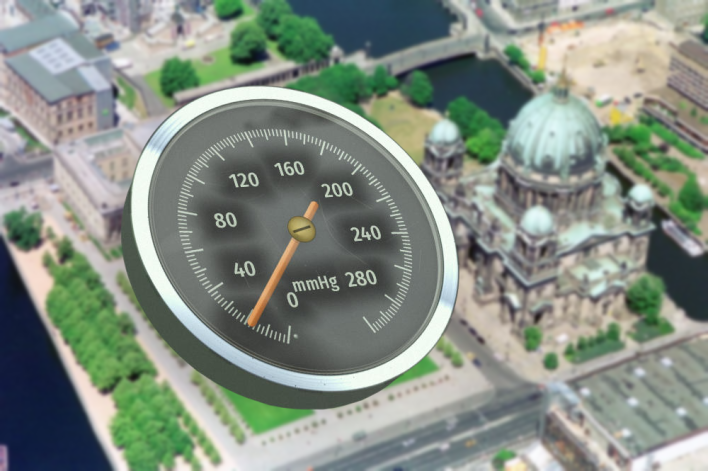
18 mmHg
